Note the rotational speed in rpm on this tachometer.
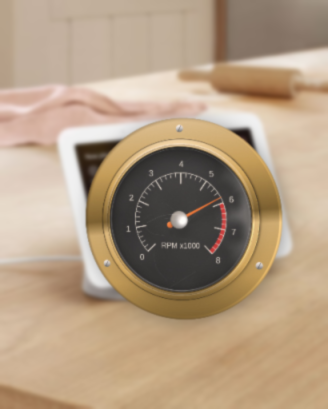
5800 rpm
